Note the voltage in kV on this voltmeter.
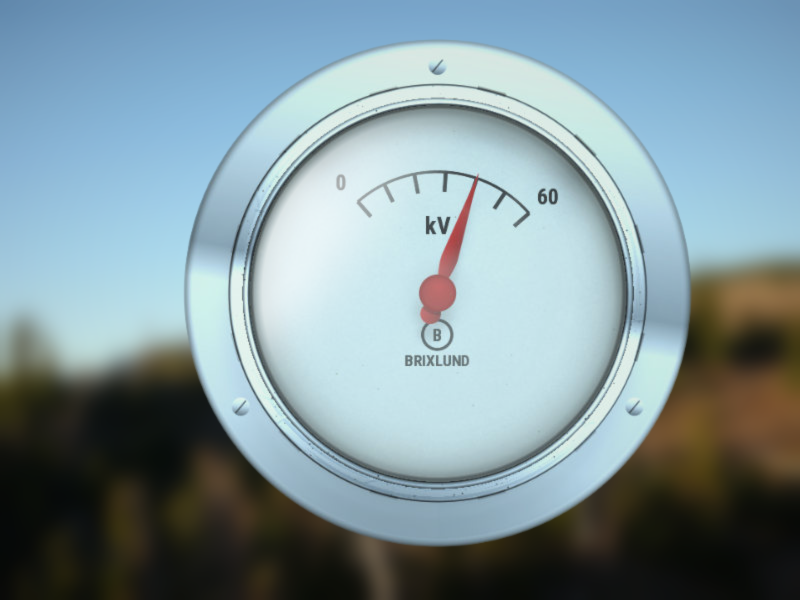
40 kV
